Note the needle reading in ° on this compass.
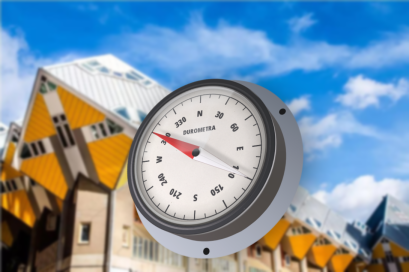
300 °
